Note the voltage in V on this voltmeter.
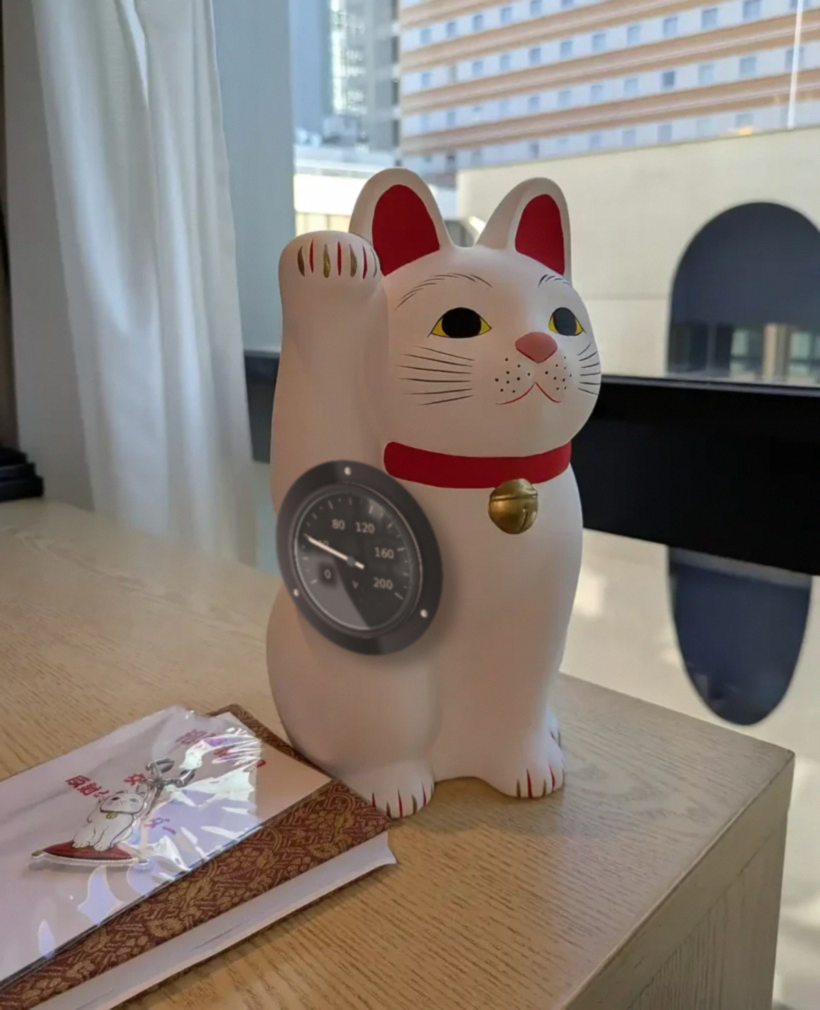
40 V
